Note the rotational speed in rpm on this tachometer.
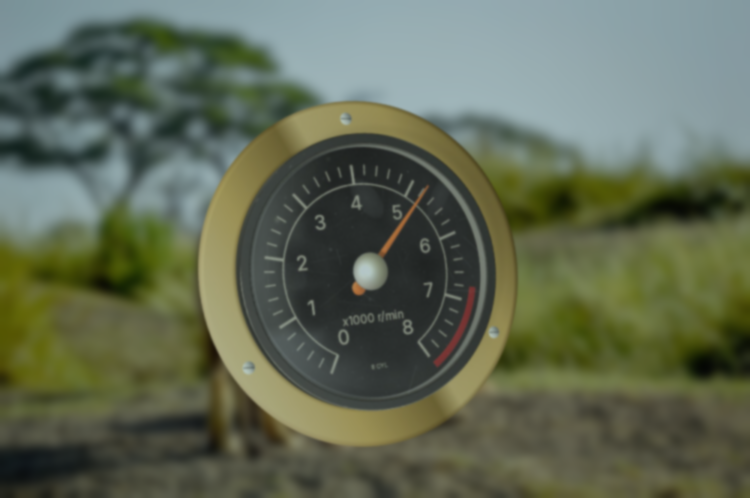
5200 rpm
